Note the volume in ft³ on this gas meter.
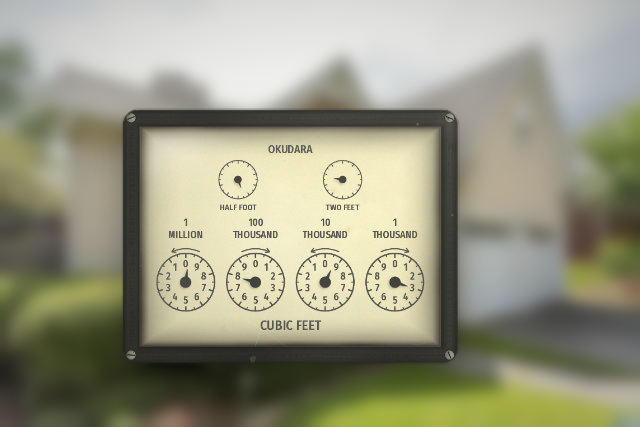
979300 ft³
